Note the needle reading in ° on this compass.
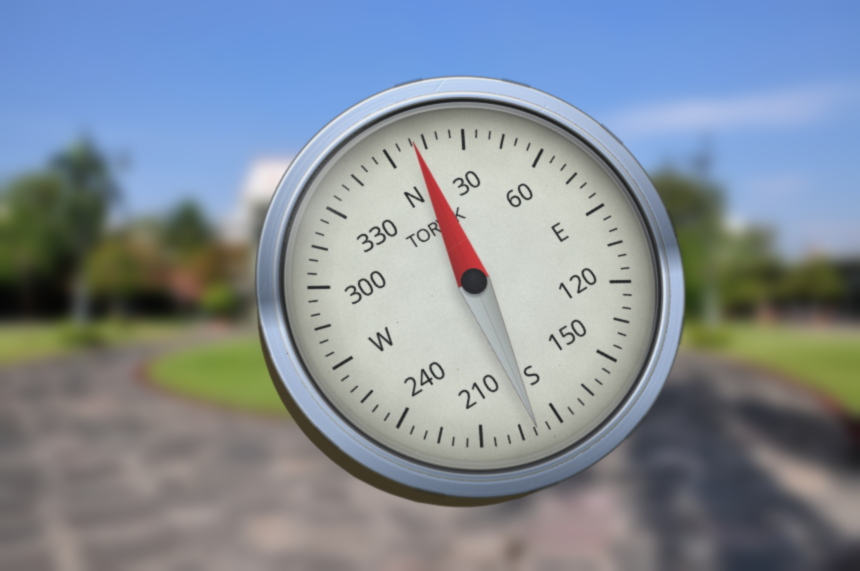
10 °
